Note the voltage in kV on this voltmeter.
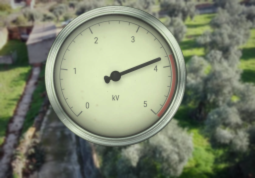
3.8 kV
